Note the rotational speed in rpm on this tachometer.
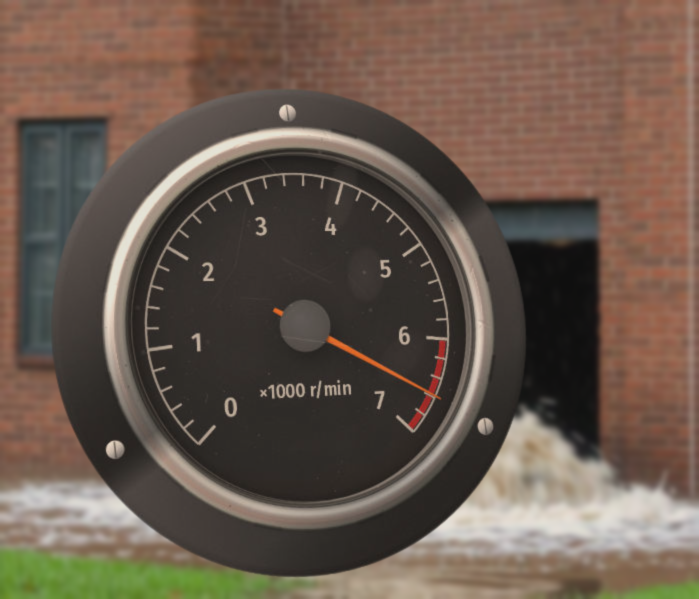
6600 rpm
